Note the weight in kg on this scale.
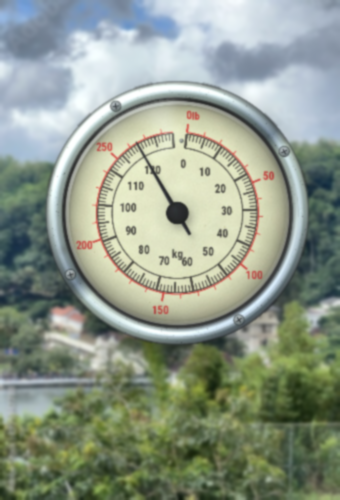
120 kg
